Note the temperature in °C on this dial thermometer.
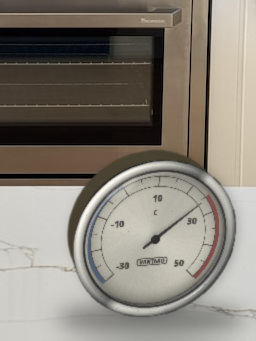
25 °C
